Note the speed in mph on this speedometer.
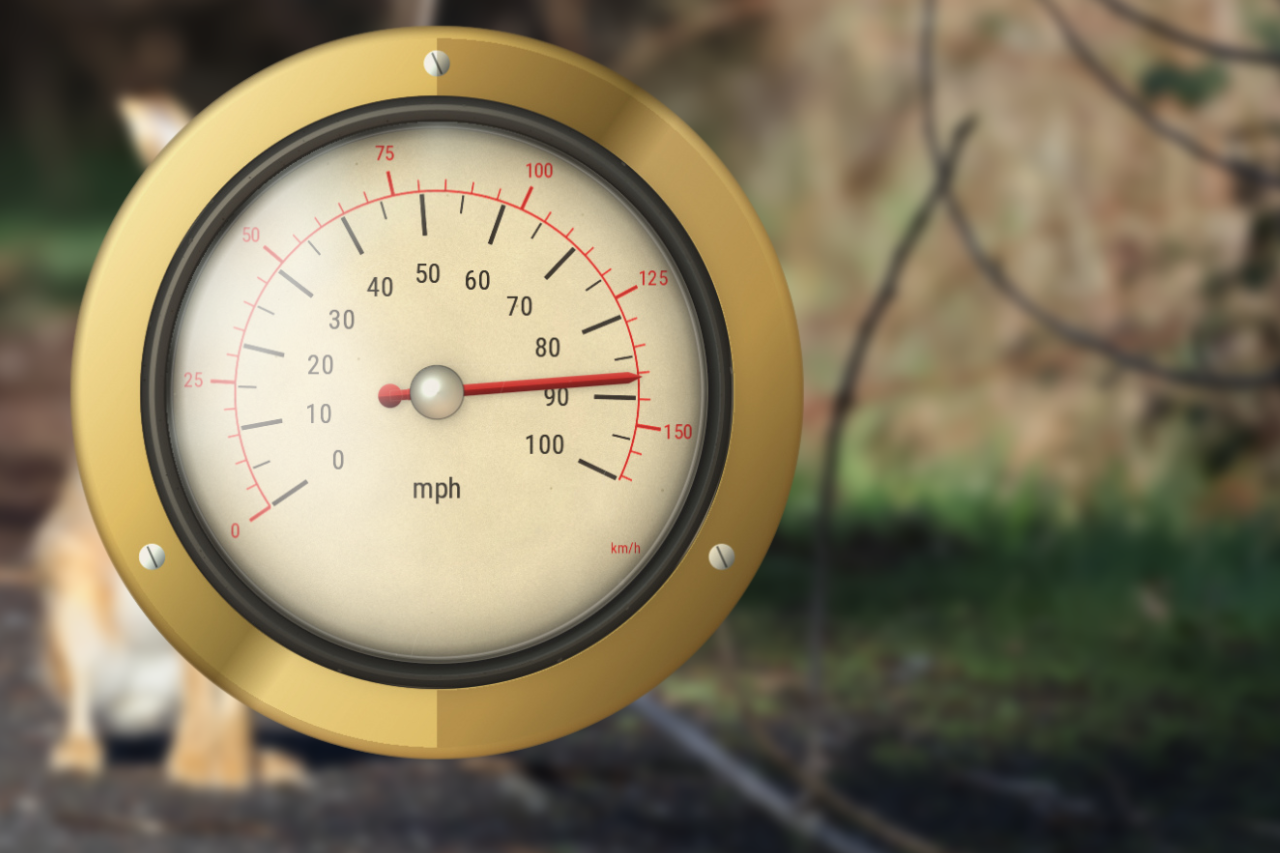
87.5 mph
